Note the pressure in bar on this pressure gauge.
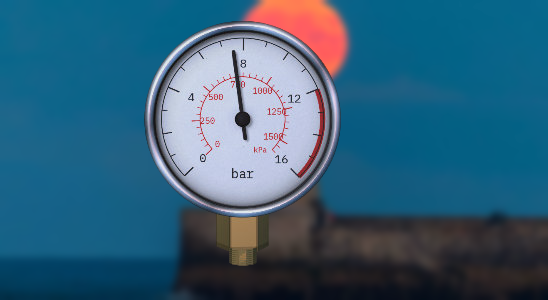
7.5 bar
